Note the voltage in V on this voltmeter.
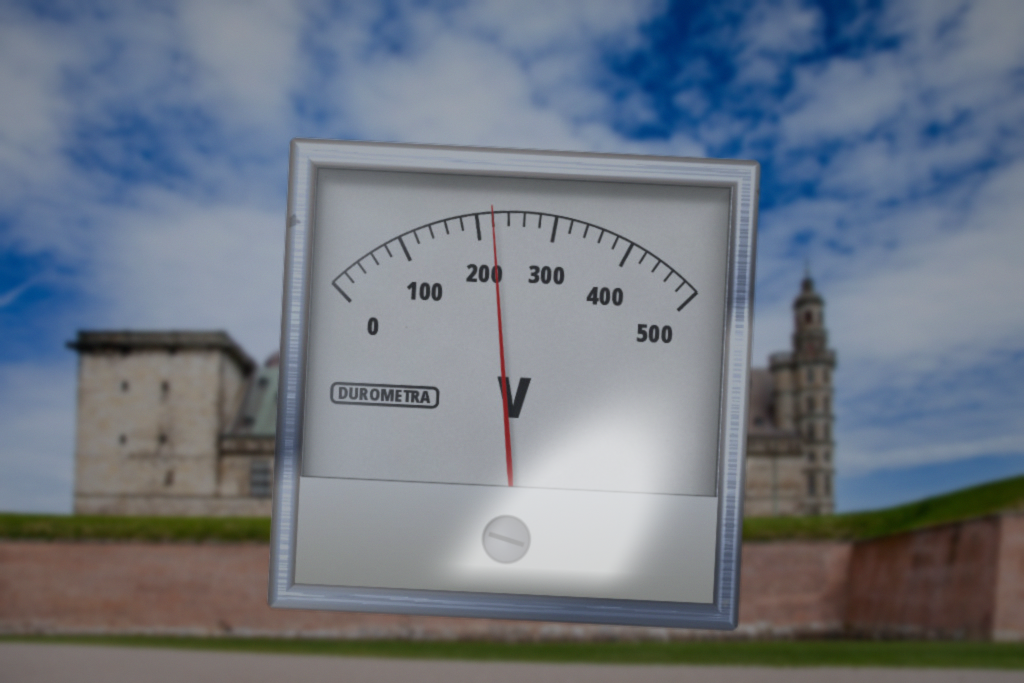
220 V
